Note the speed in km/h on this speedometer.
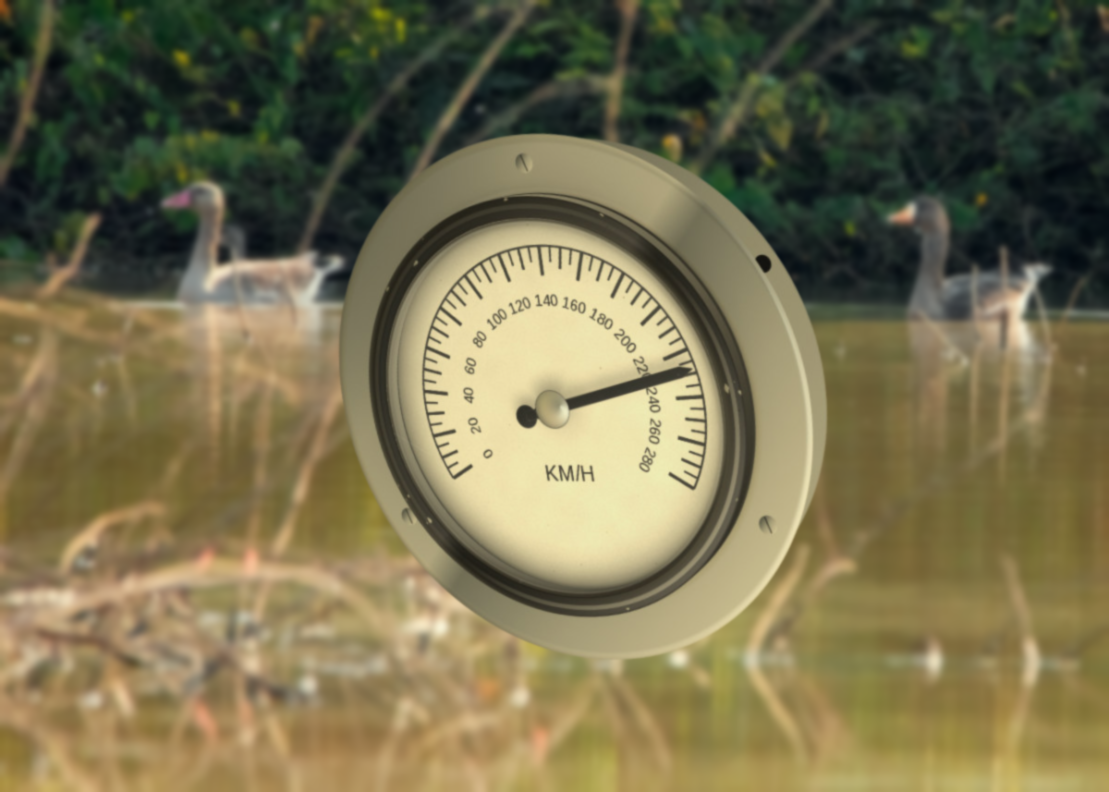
227.5 km/h
